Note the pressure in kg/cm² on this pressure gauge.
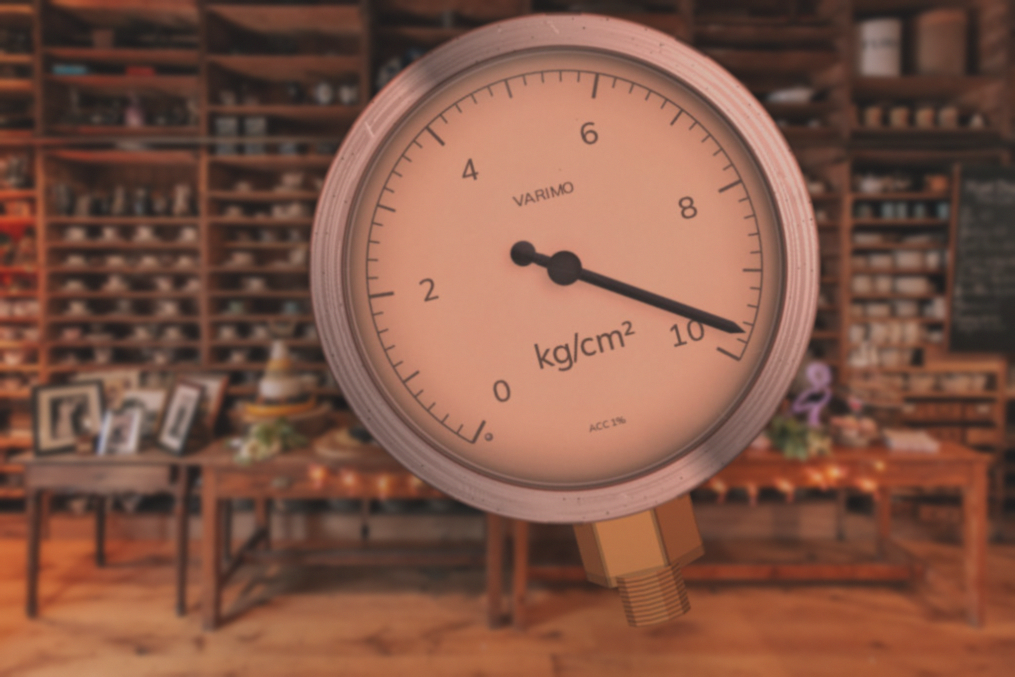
9.7 kg/cm²
